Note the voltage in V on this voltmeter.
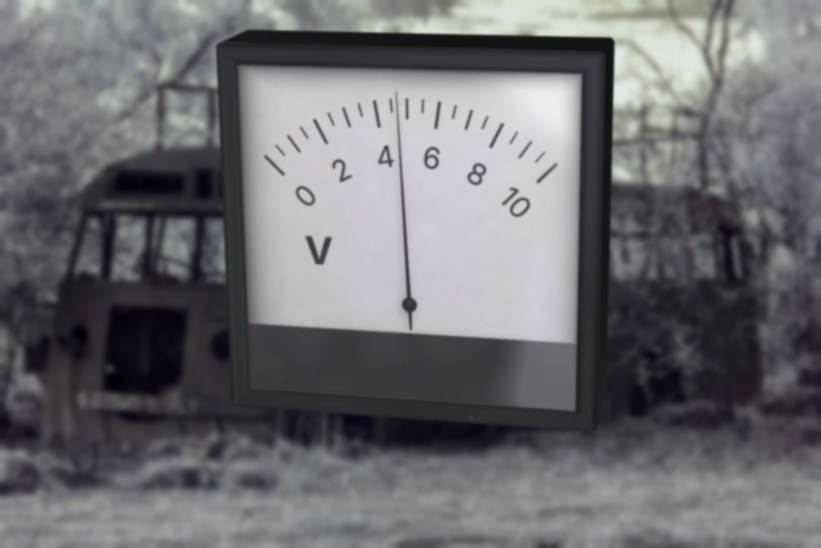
4.75 V
